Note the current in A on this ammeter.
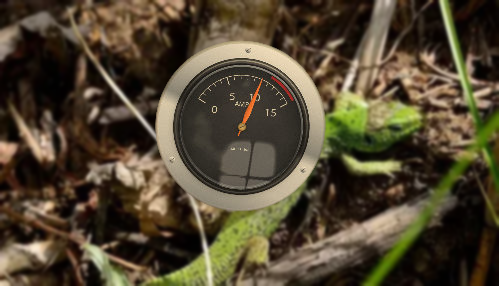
10 A
